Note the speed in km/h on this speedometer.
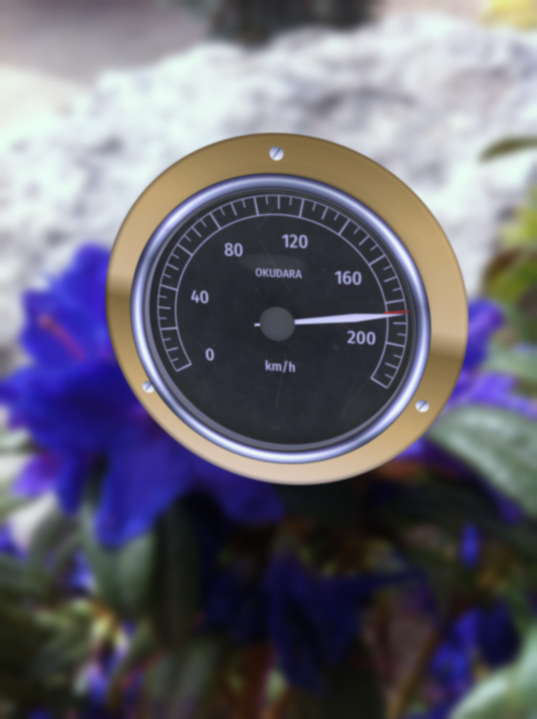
185 km/h
